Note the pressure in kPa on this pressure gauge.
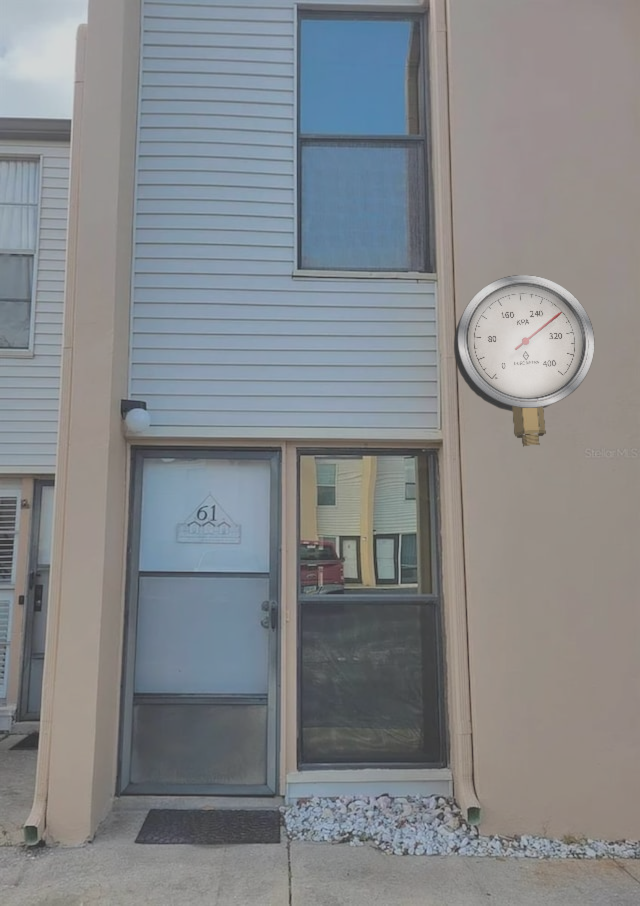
280 kPa
